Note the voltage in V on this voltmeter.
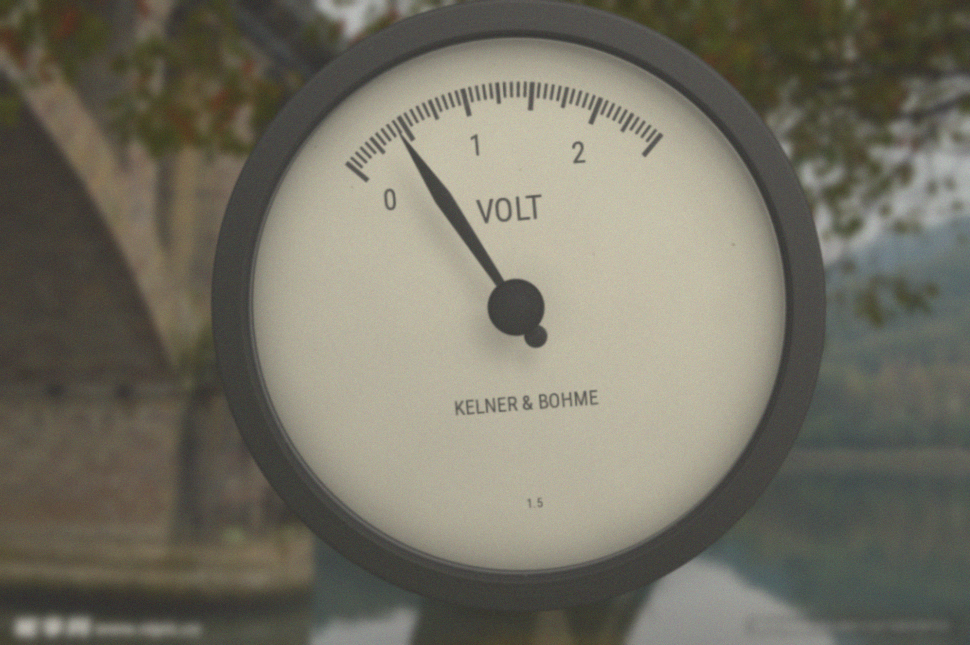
0.45 V
